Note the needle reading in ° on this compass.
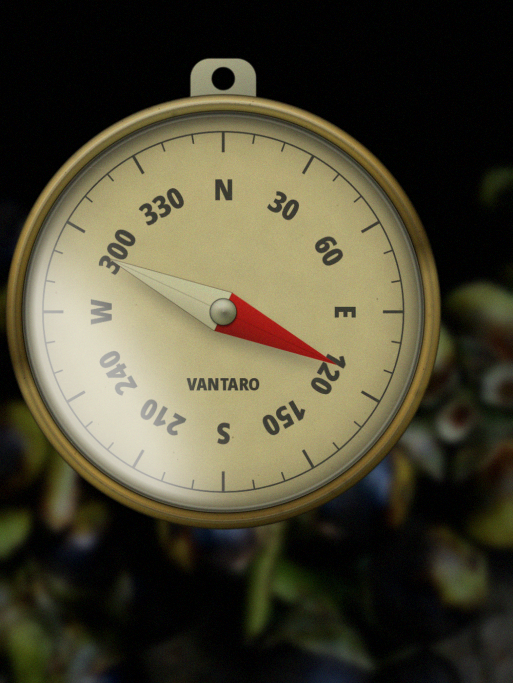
115 °
